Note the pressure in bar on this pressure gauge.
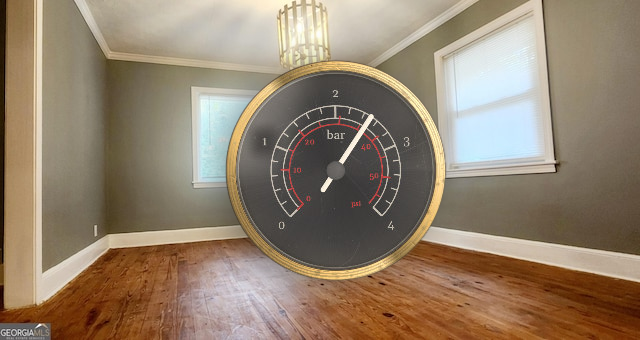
2.5 bar
